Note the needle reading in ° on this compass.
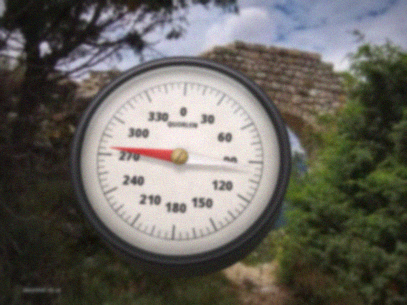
275 °
